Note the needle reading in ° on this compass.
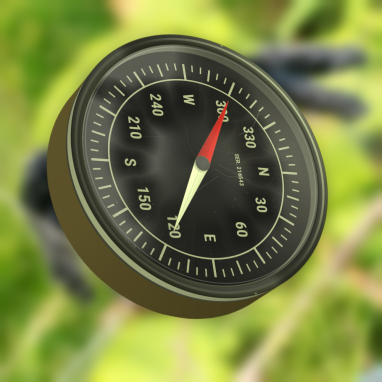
300 °
